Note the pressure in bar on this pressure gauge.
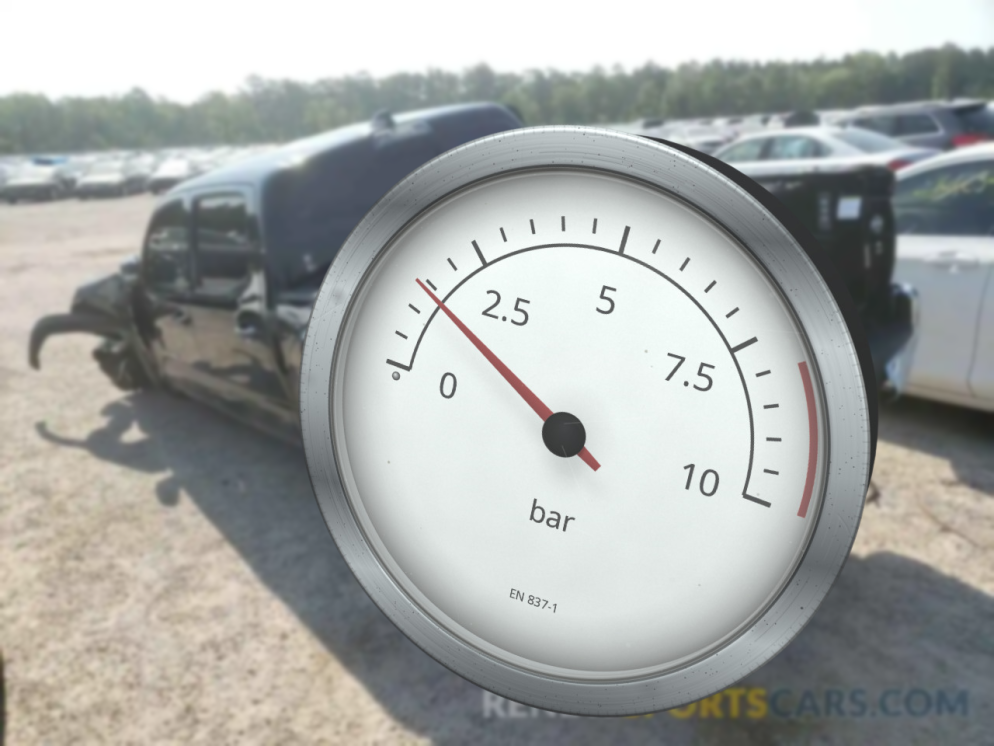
1.5 bar
